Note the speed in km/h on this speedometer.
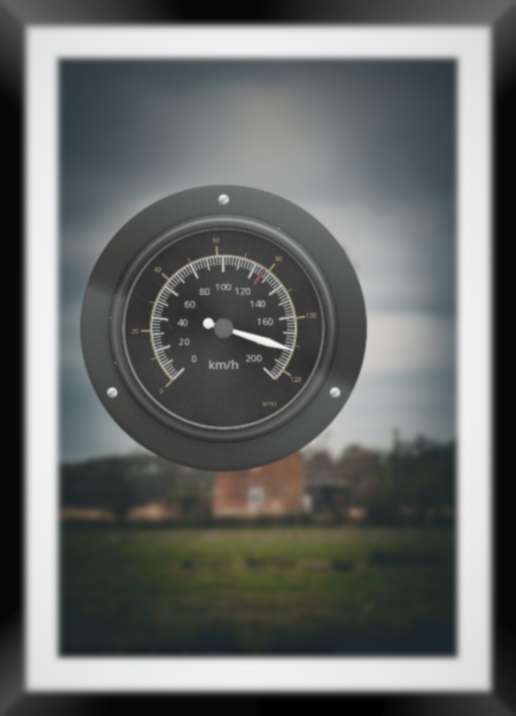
180 km/h
